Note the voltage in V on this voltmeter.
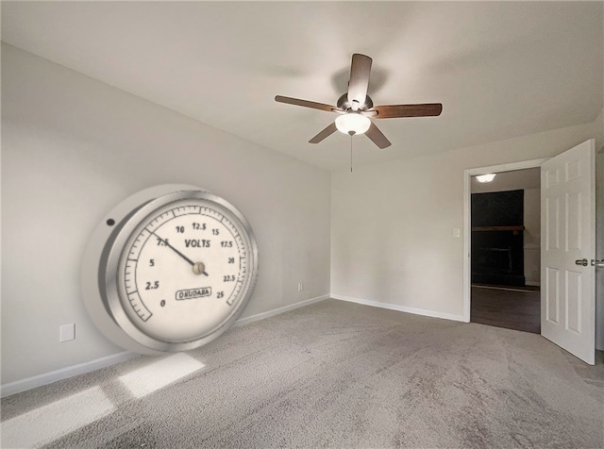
7.5 V
